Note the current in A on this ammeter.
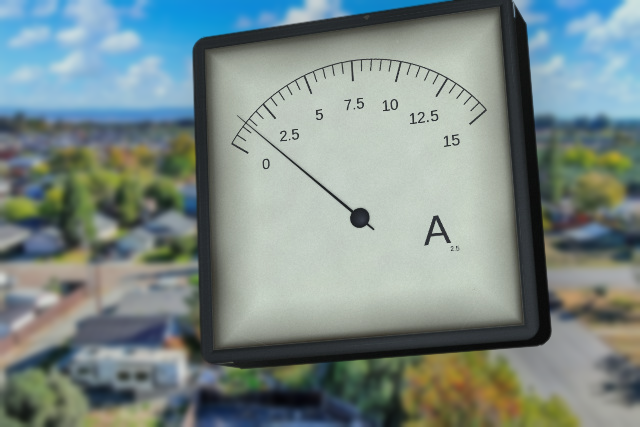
1.25 A
